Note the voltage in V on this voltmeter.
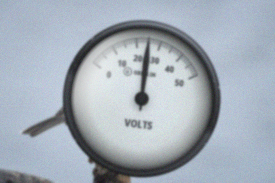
25 V
